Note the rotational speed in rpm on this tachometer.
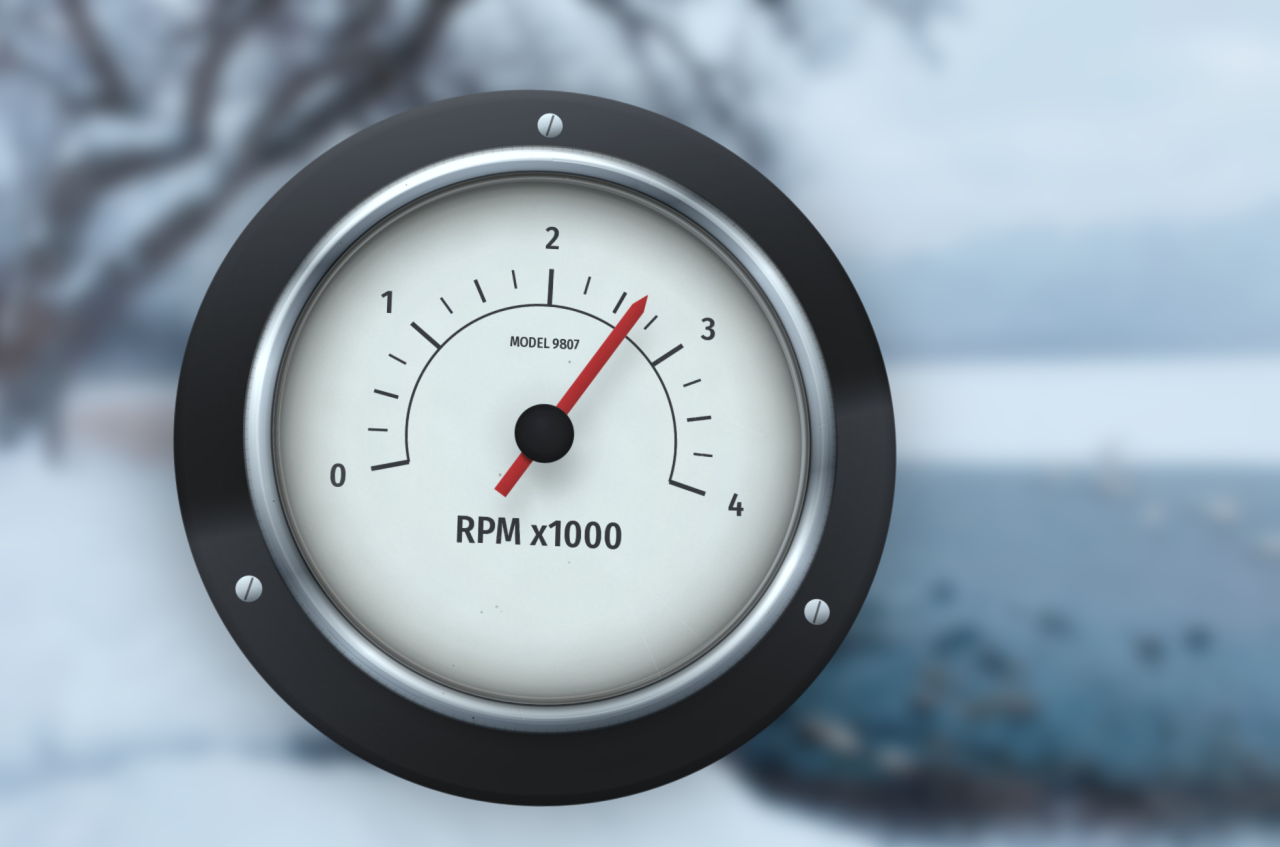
2625 rpm
